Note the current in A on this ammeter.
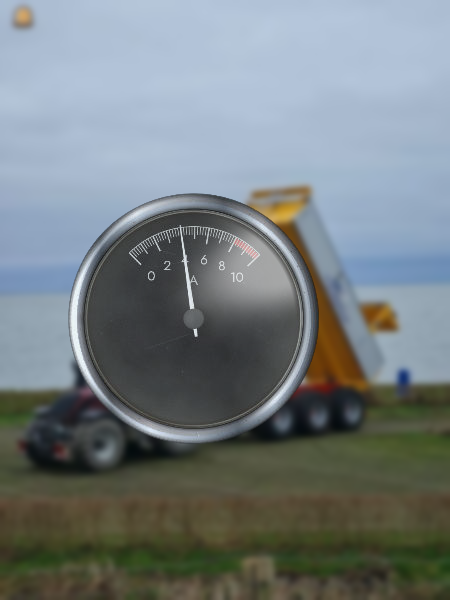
4 A
